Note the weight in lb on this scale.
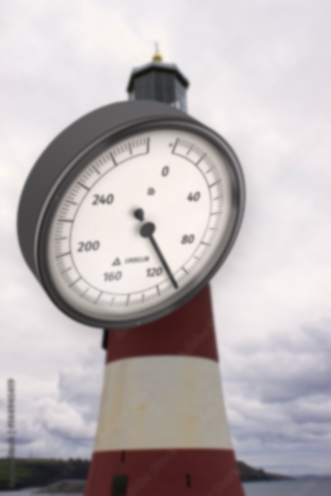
110 lb
